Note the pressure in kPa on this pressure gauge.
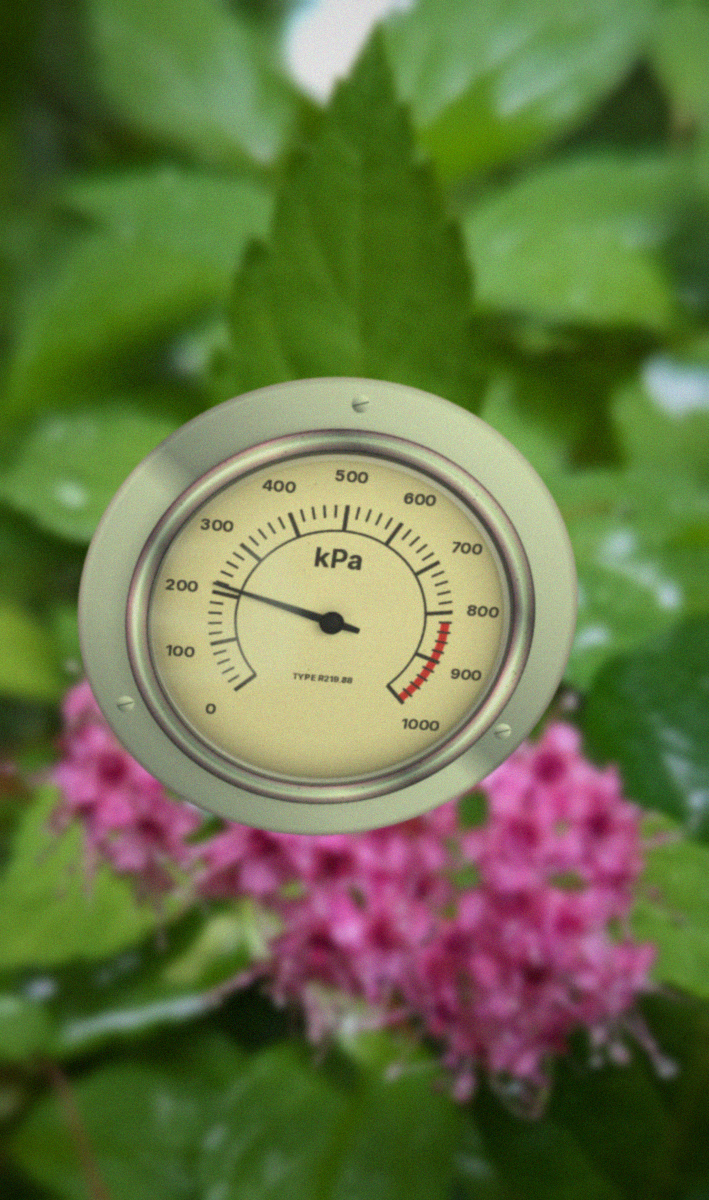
220 kPa
